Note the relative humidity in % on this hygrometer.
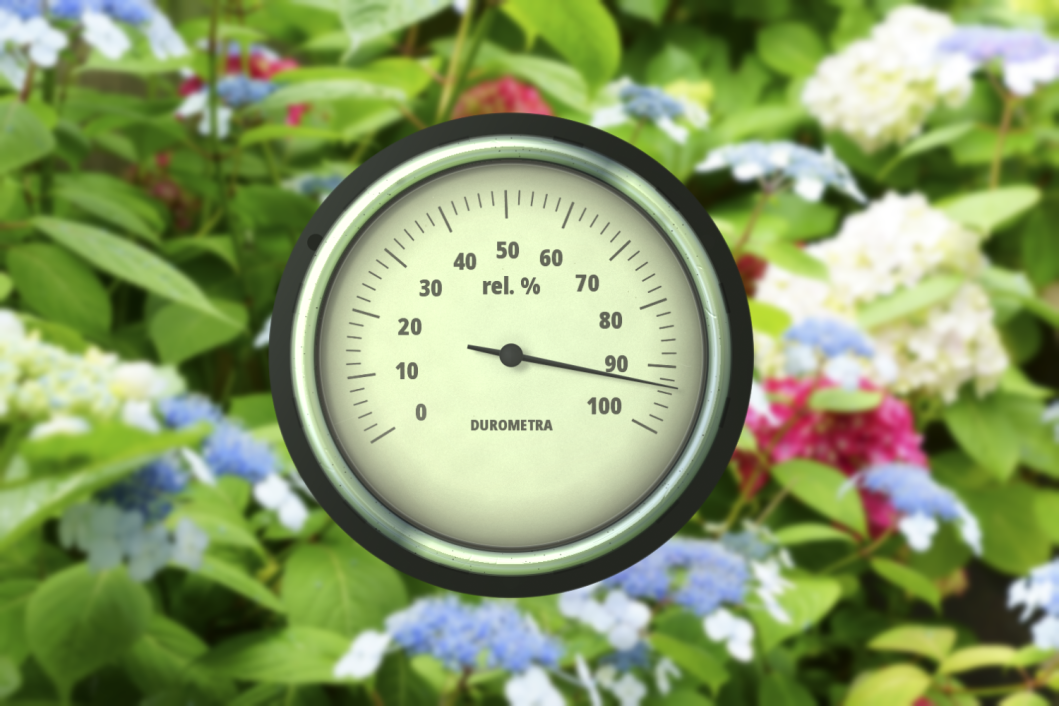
93 %
